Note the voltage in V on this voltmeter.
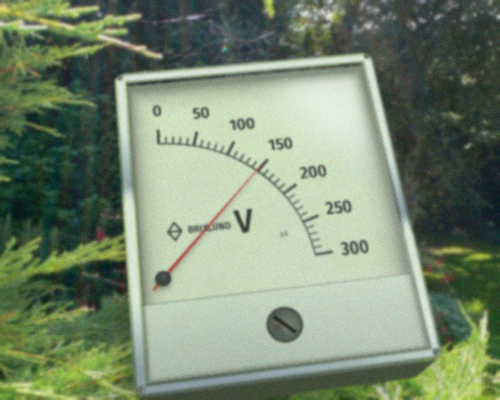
150 V
